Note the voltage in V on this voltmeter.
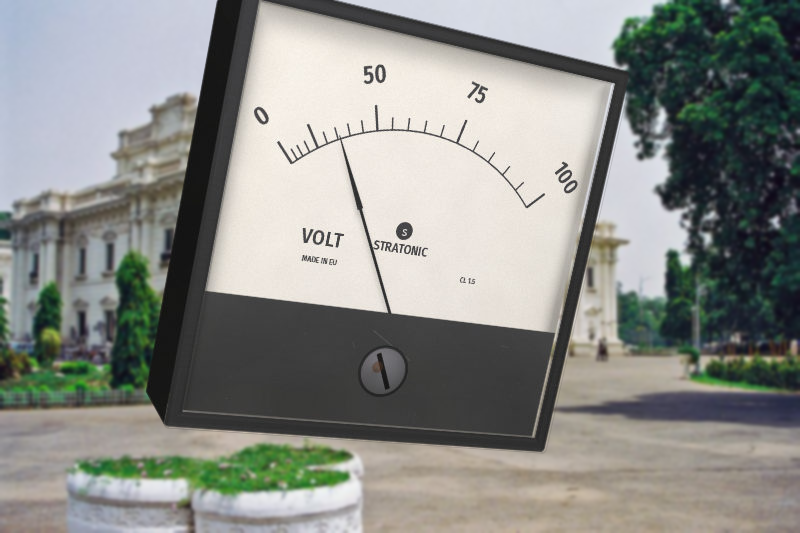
35 V
